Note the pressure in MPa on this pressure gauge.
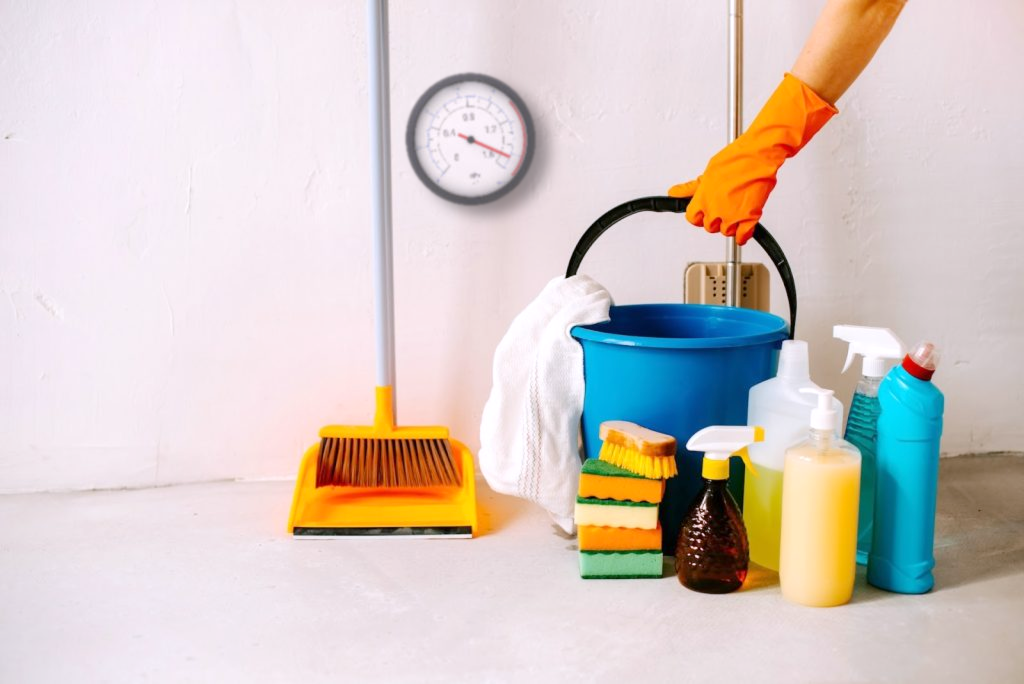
1.5 MPa
